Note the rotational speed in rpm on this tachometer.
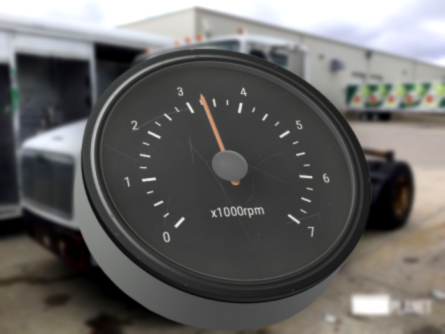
3250 rpm
